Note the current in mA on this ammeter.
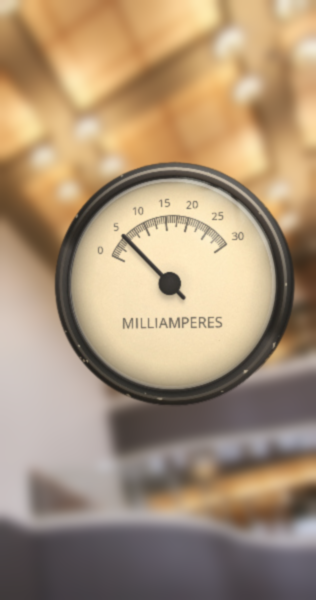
5 mA
